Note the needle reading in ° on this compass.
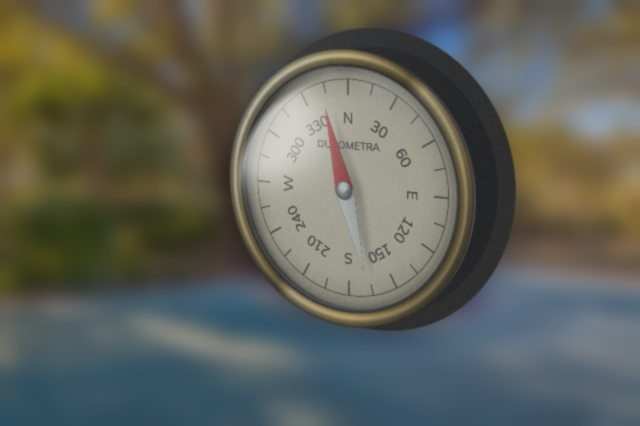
345 °
